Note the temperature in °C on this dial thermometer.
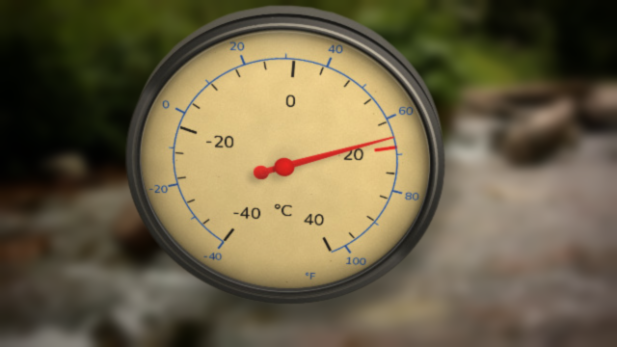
18 °C
